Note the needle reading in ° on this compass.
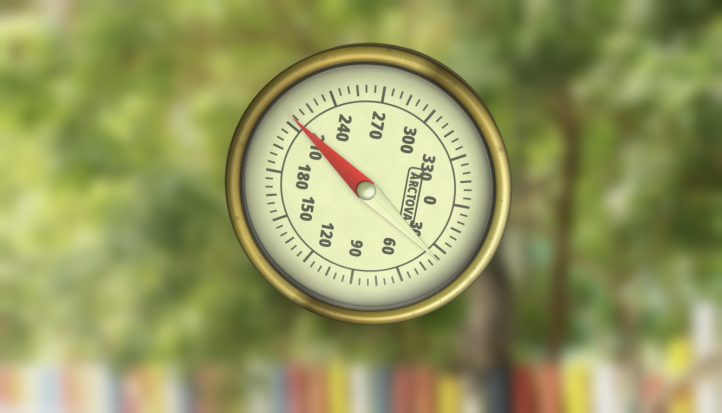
215 °
